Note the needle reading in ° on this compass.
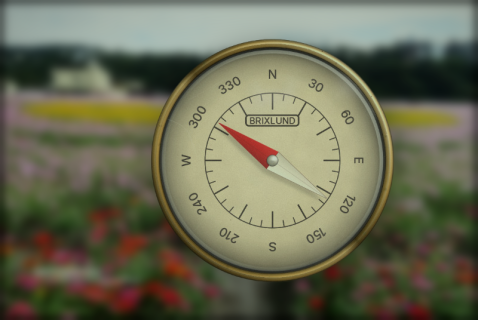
305 °
